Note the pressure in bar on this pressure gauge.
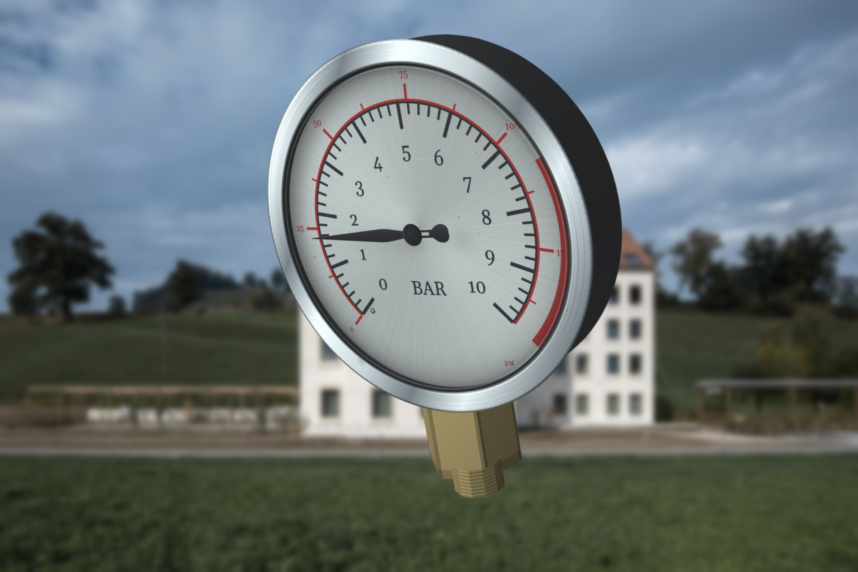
1.6 bar
